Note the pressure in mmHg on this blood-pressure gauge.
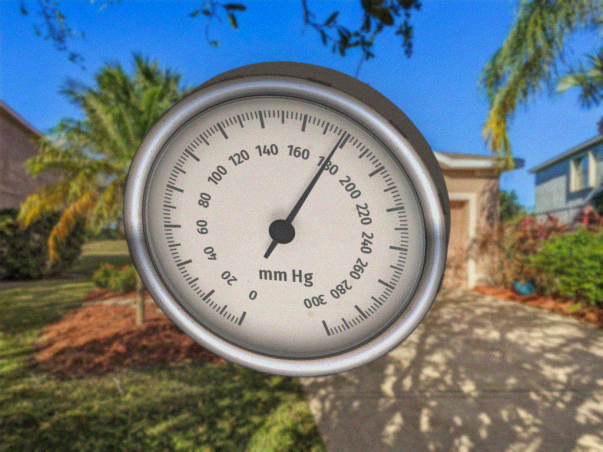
178 mmHg
